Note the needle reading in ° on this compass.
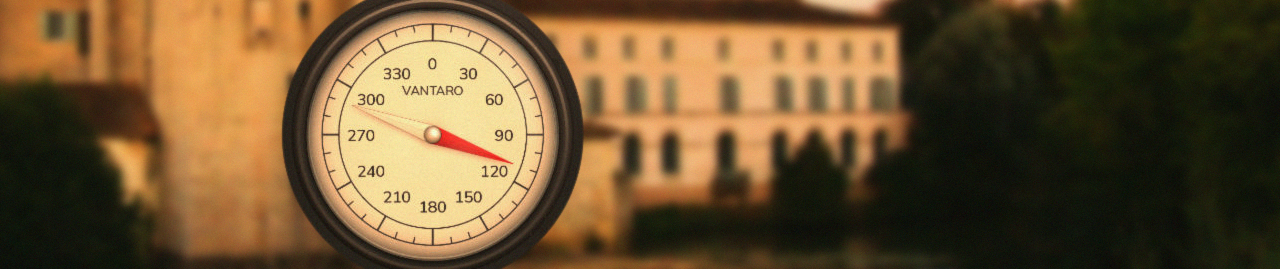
110 °
